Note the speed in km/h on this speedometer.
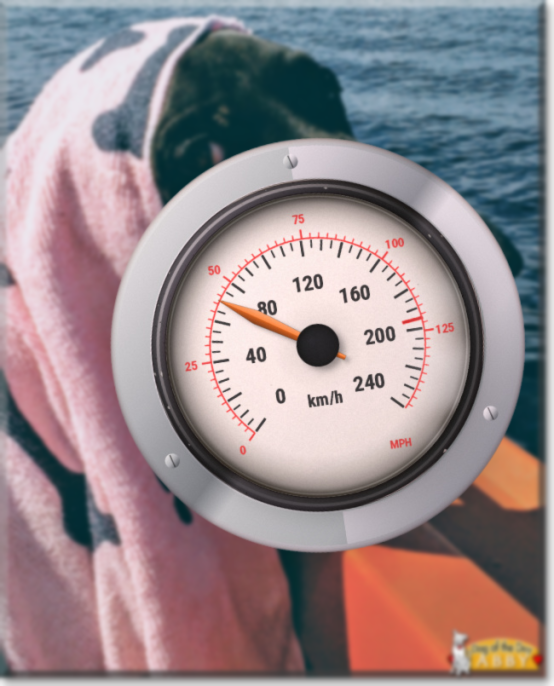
70 km/h
